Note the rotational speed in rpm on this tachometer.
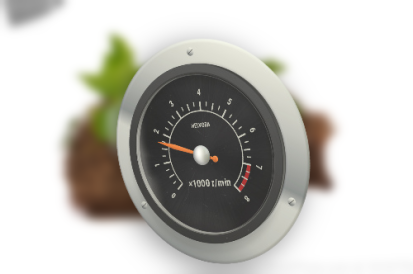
1750 rpm
